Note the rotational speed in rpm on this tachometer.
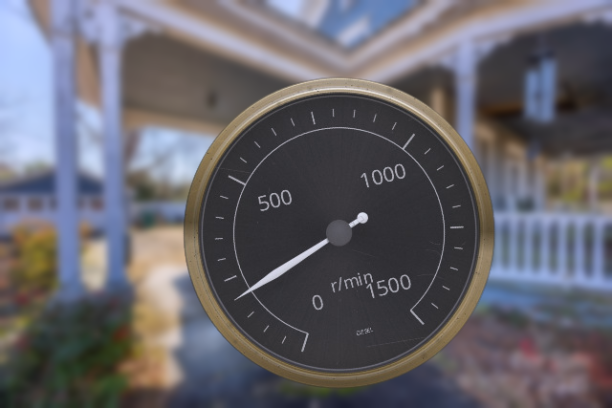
200 rpm
